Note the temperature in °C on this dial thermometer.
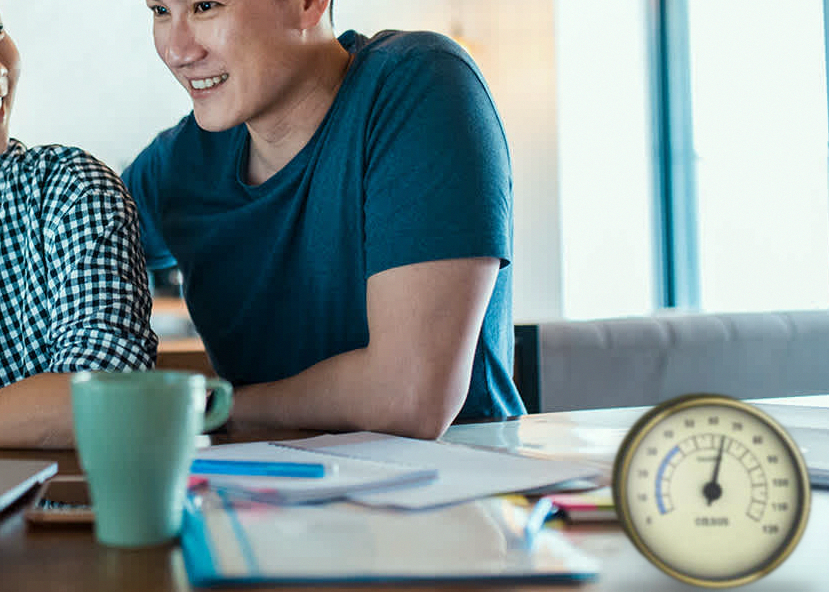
65 °C
